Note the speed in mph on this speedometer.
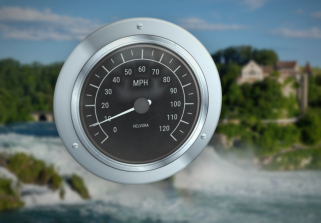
10 mph
